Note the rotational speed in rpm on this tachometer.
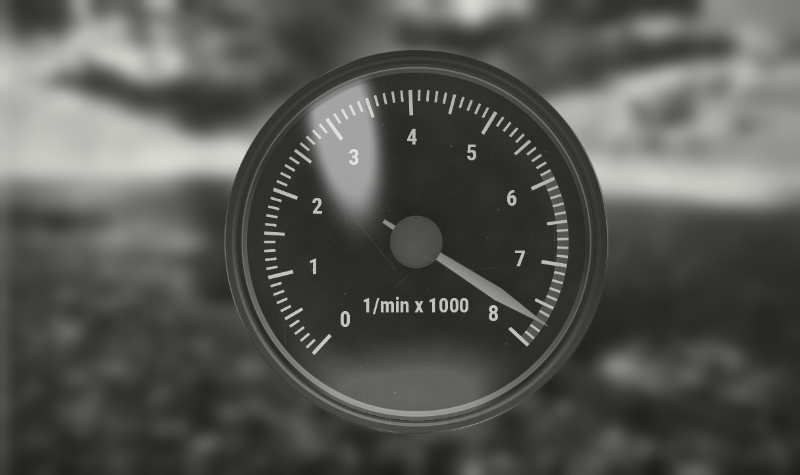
7700 rpm
